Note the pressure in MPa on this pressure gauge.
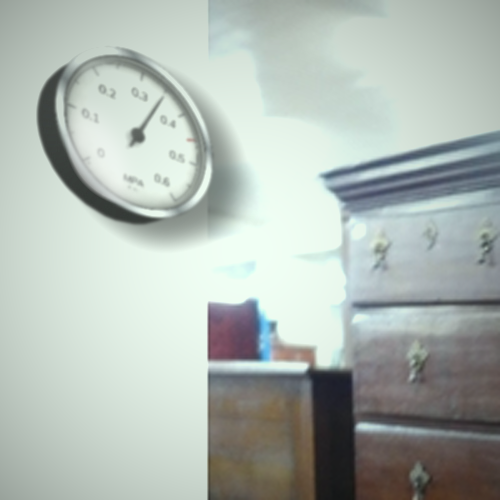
0.35 MPa
